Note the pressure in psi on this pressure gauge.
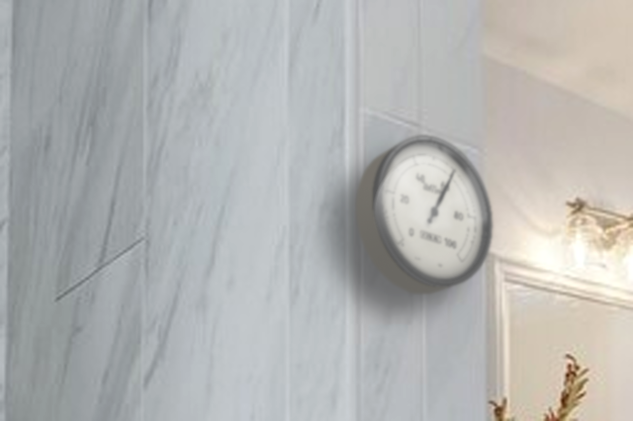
60 psi
